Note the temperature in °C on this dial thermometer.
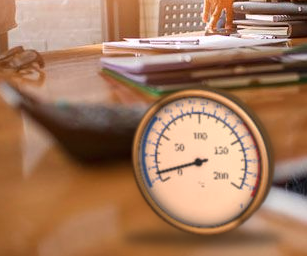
10 °C
